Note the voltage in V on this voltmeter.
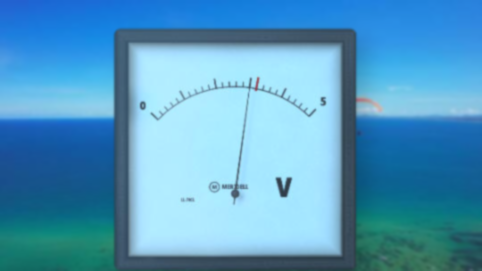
3 V
